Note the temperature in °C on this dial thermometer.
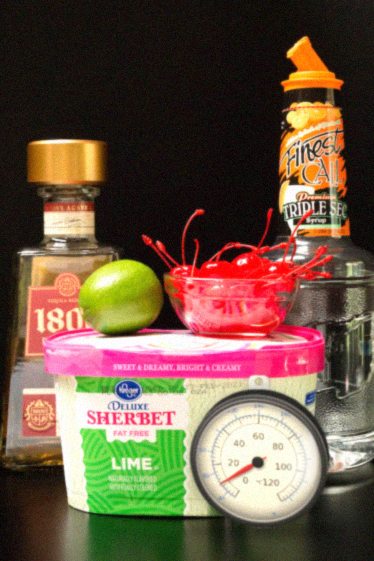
10 °C
